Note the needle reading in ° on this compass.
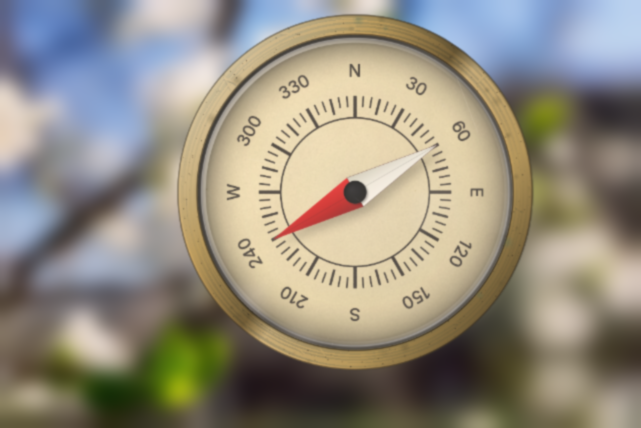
240 °
